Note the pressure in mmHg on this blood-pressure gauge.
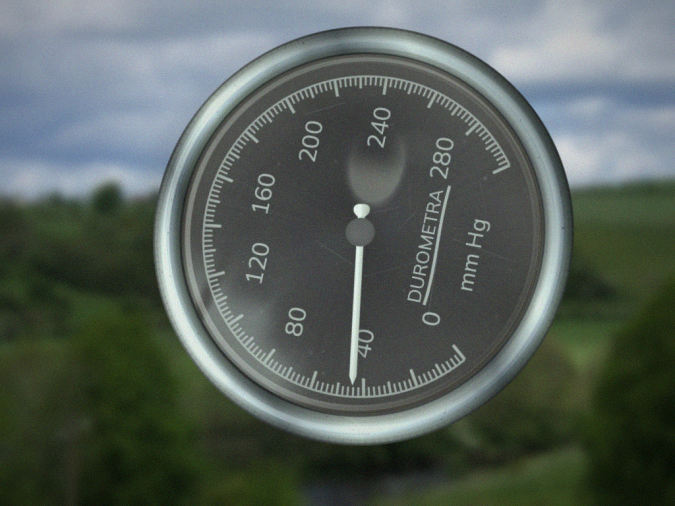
44 mmHg
